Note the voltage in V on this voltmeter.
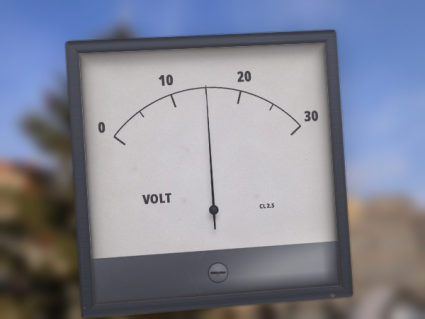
15 V
